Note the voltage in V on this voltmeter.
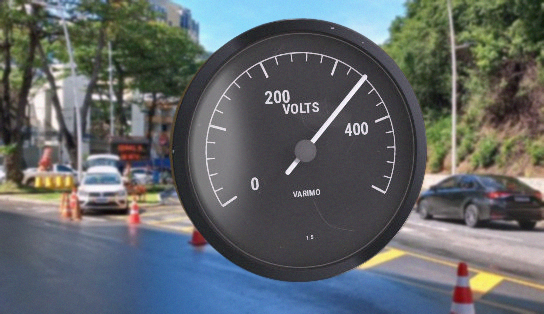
340 V
